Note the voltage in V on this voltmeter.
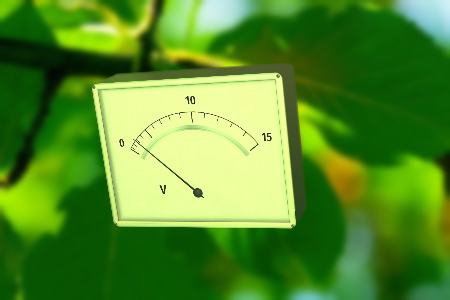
3 V
